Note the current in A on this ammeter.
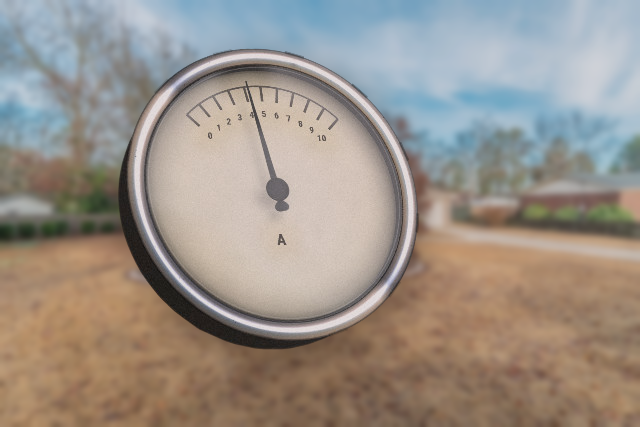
4 A
